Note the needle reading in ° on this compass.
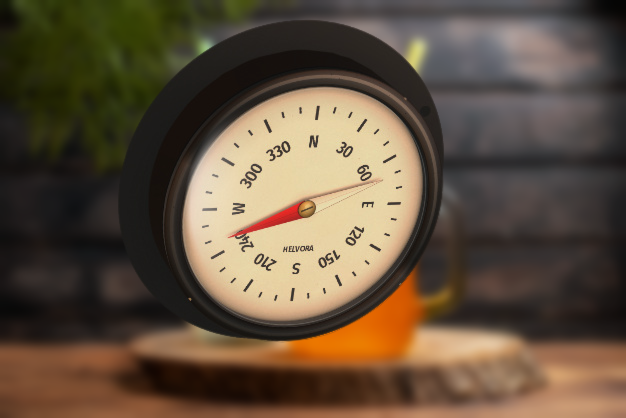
250 °
